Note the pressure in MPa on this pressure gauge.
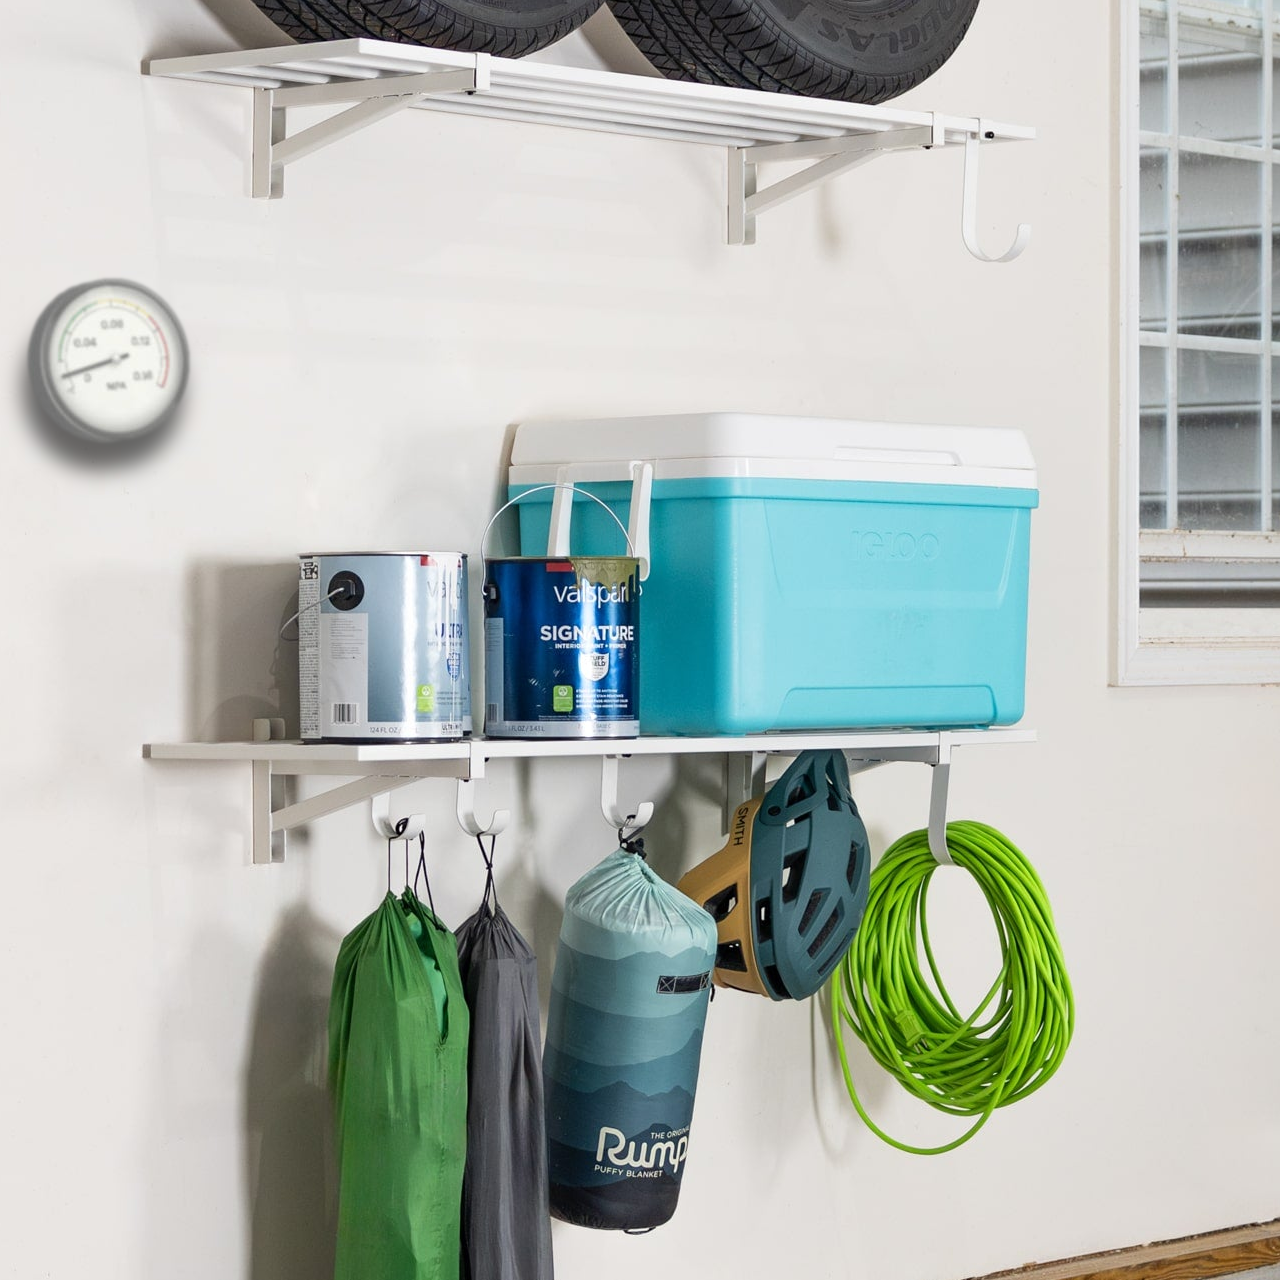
0.01 MPa
